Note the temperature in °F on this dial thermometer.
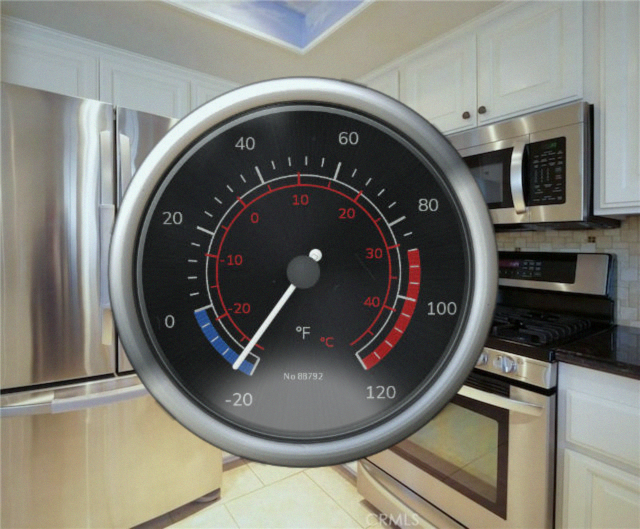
-16 °F
